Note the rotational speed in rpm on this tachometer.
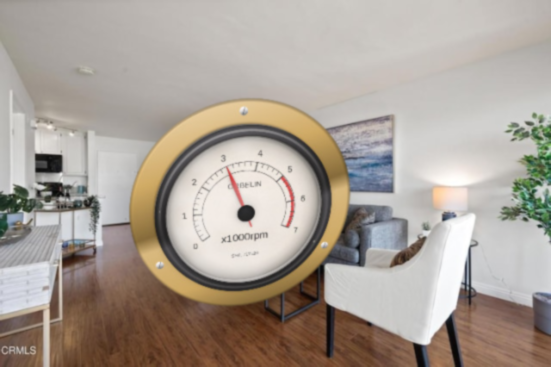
3000 rpm
